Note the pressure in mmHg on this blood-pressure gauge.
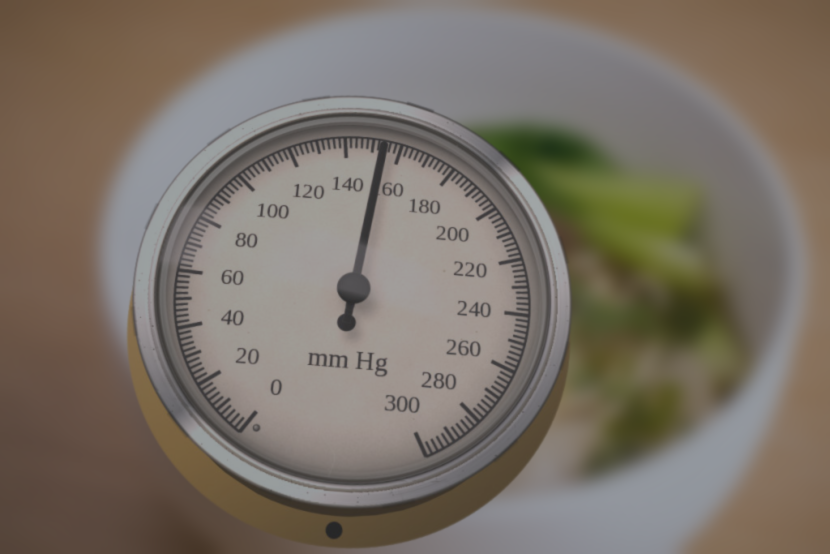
154 mmHg
